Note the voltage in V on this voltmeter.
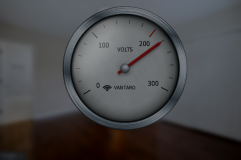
220 V
